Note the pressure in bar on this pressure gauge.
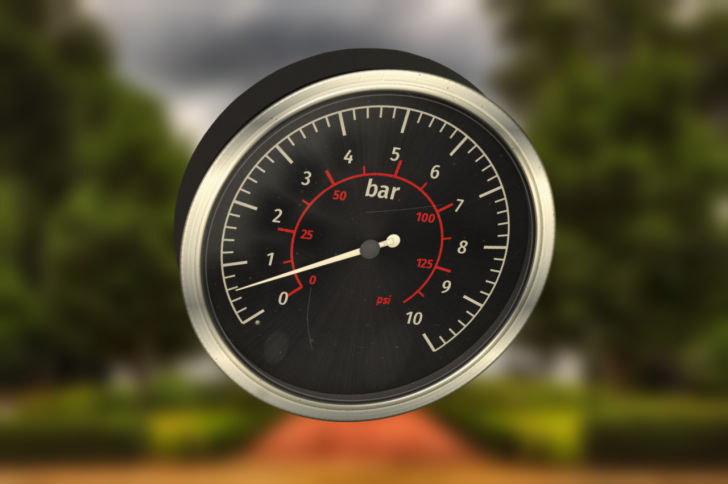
0.6 bar
